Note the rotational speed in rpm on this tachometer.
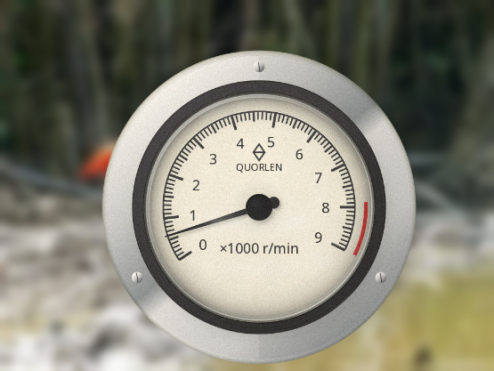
600 rpm
